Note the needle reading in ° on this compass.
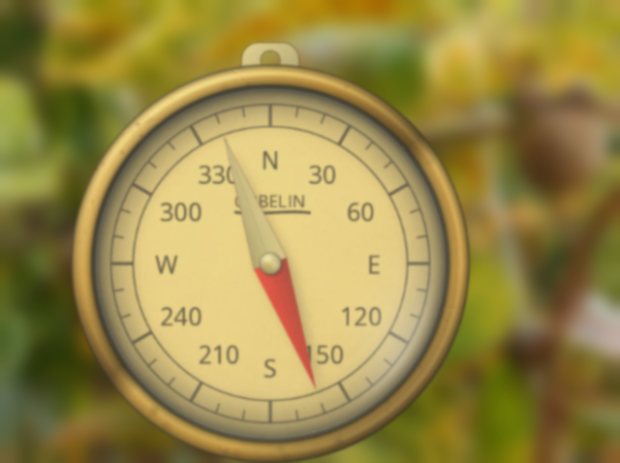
160 °
